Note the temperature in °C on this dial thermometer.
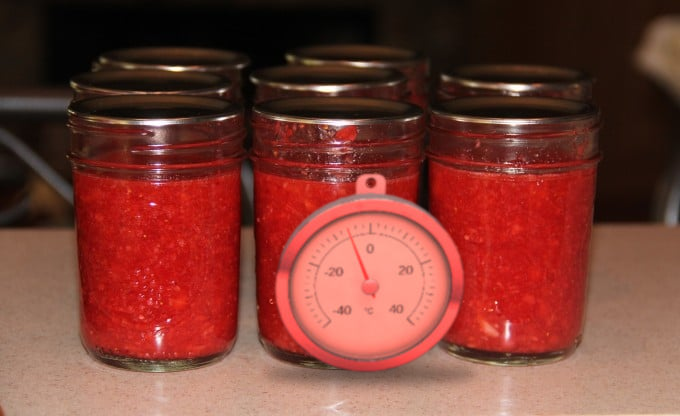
-6 °C
